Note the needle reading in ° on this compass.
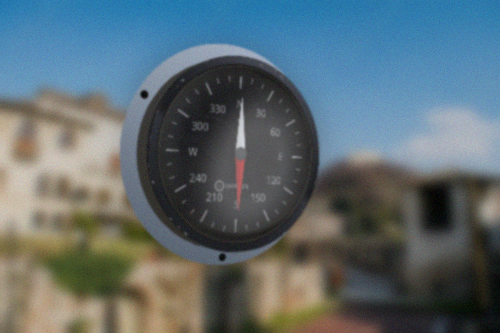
180 °
